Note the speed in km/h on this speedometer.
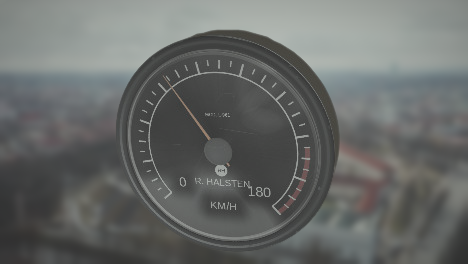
65 km/h
